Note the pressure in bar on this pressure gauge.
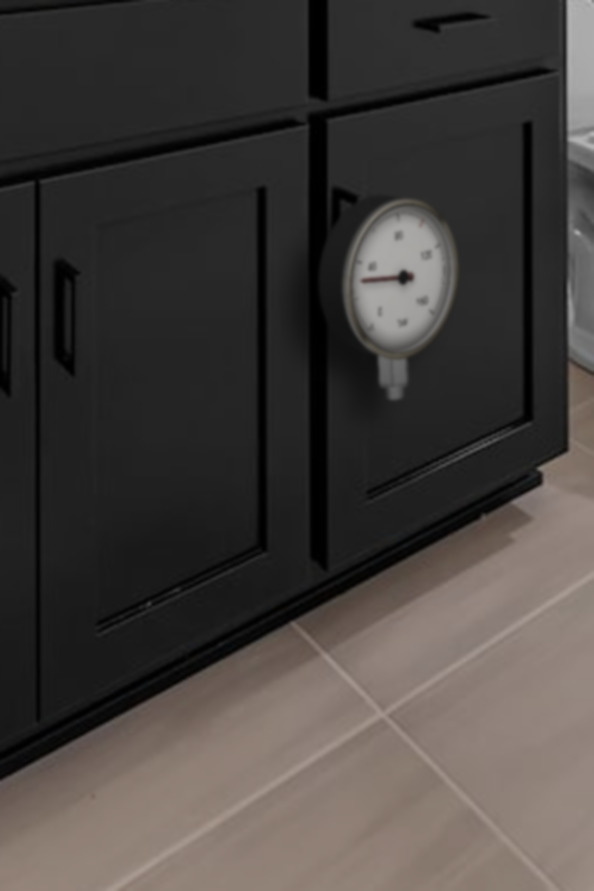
30 bar
